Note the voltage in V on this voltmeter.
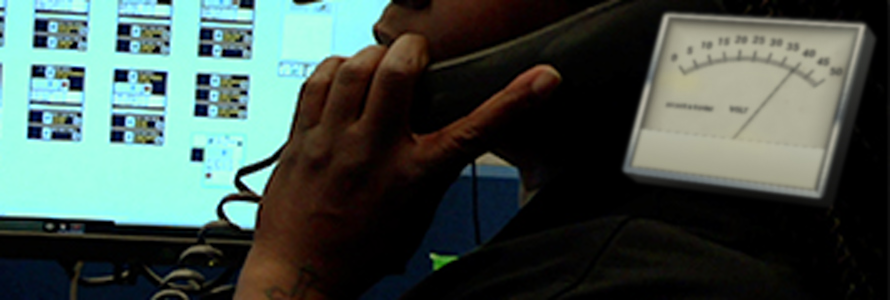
40 V
